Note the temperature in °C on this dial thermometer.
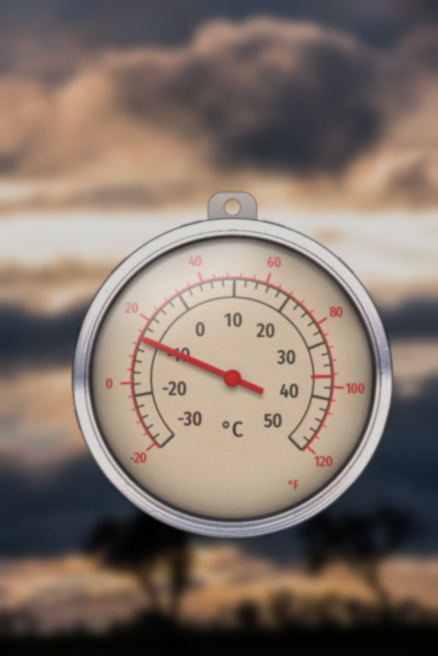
-10 °C
